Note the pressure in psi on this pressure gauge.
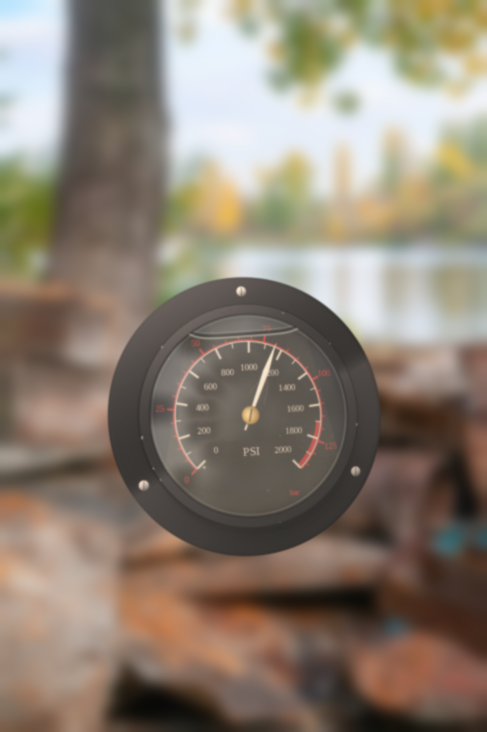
1150 psi
